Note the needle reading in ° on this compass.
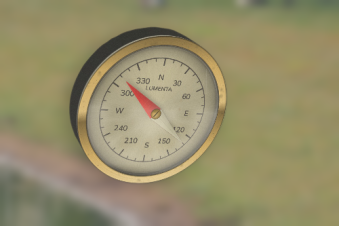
310 °
